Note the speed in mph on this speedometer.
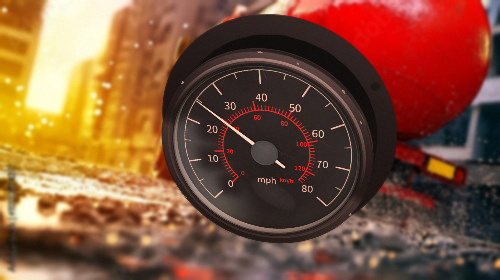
25 mph
